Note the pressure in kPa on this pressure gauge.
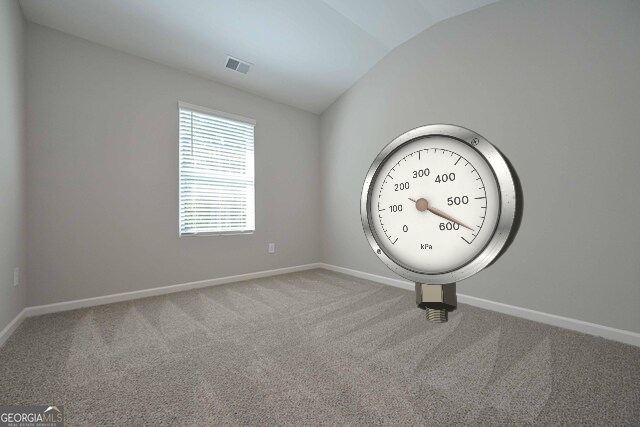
570 kPa
